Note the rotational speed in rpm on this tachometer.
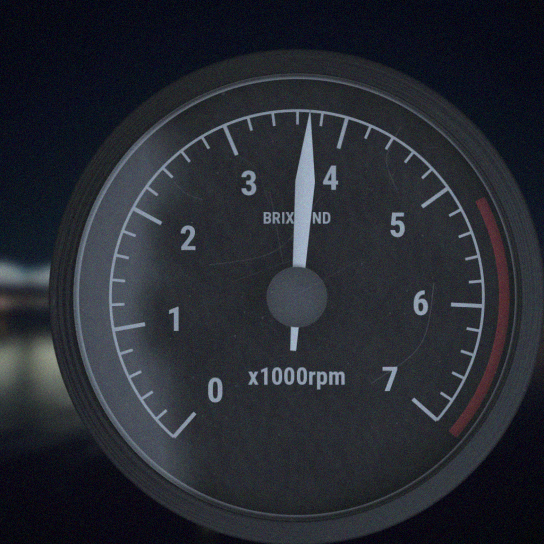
3700 rpm
